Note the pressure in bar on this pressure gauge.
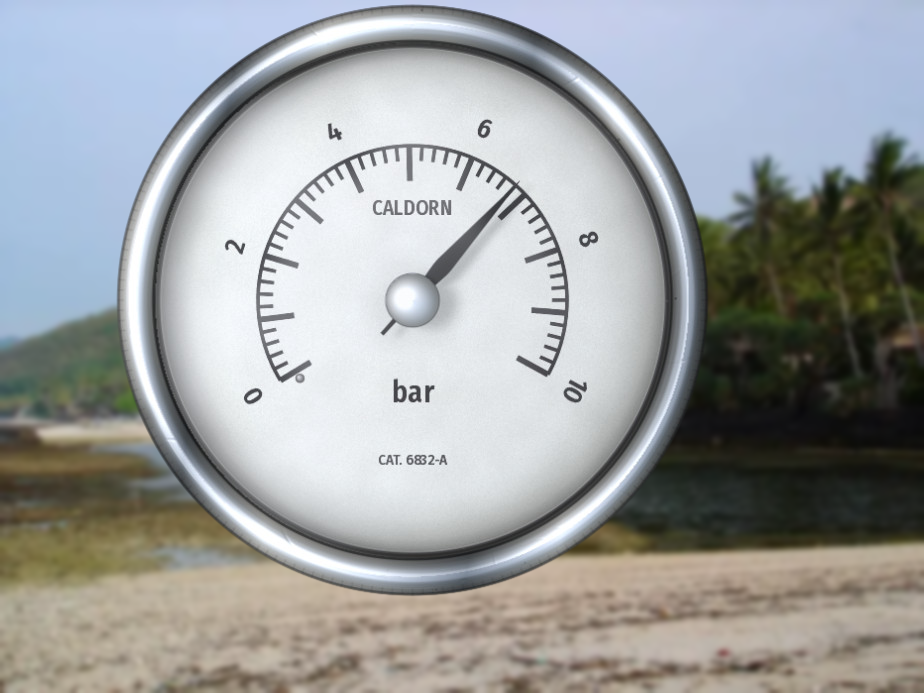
6.8 bar
